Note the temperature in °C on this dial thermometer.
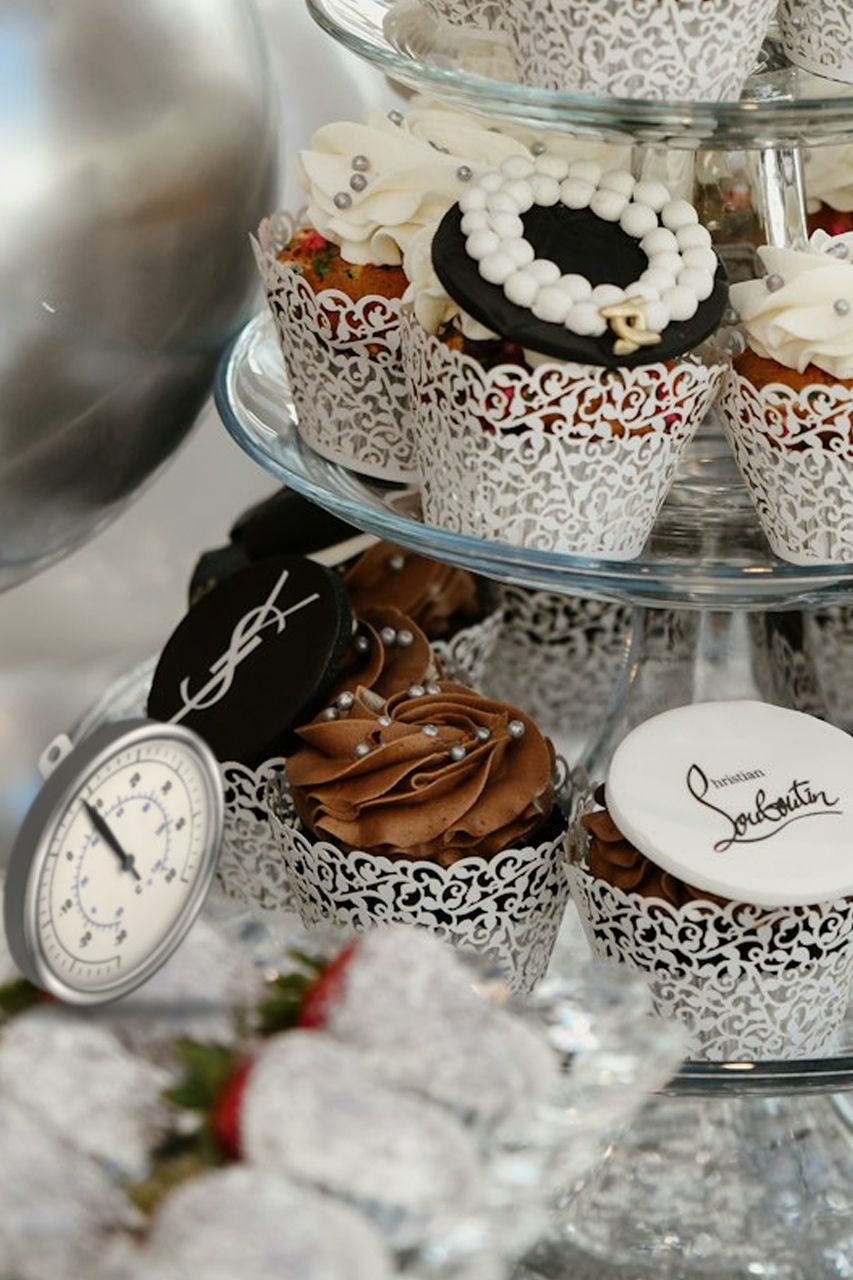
8 °C
